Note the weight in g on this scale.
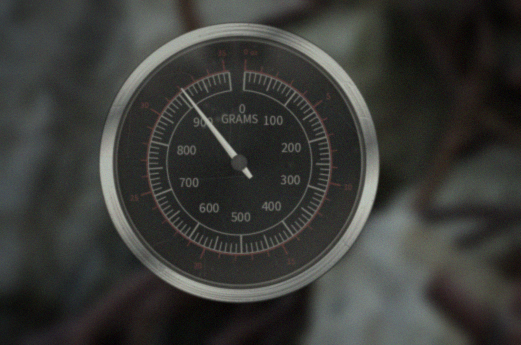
910 g
